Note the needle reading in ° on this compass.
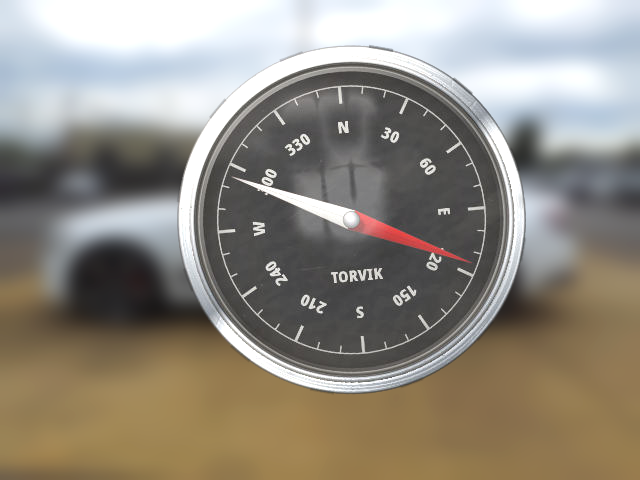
115 °
